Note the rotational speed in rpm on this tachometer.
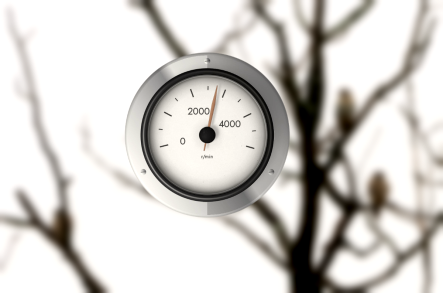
2750 rpm
